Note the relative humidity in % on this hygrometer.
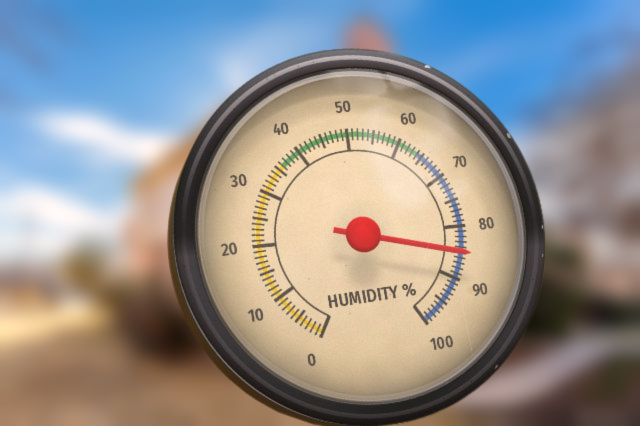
85 %
